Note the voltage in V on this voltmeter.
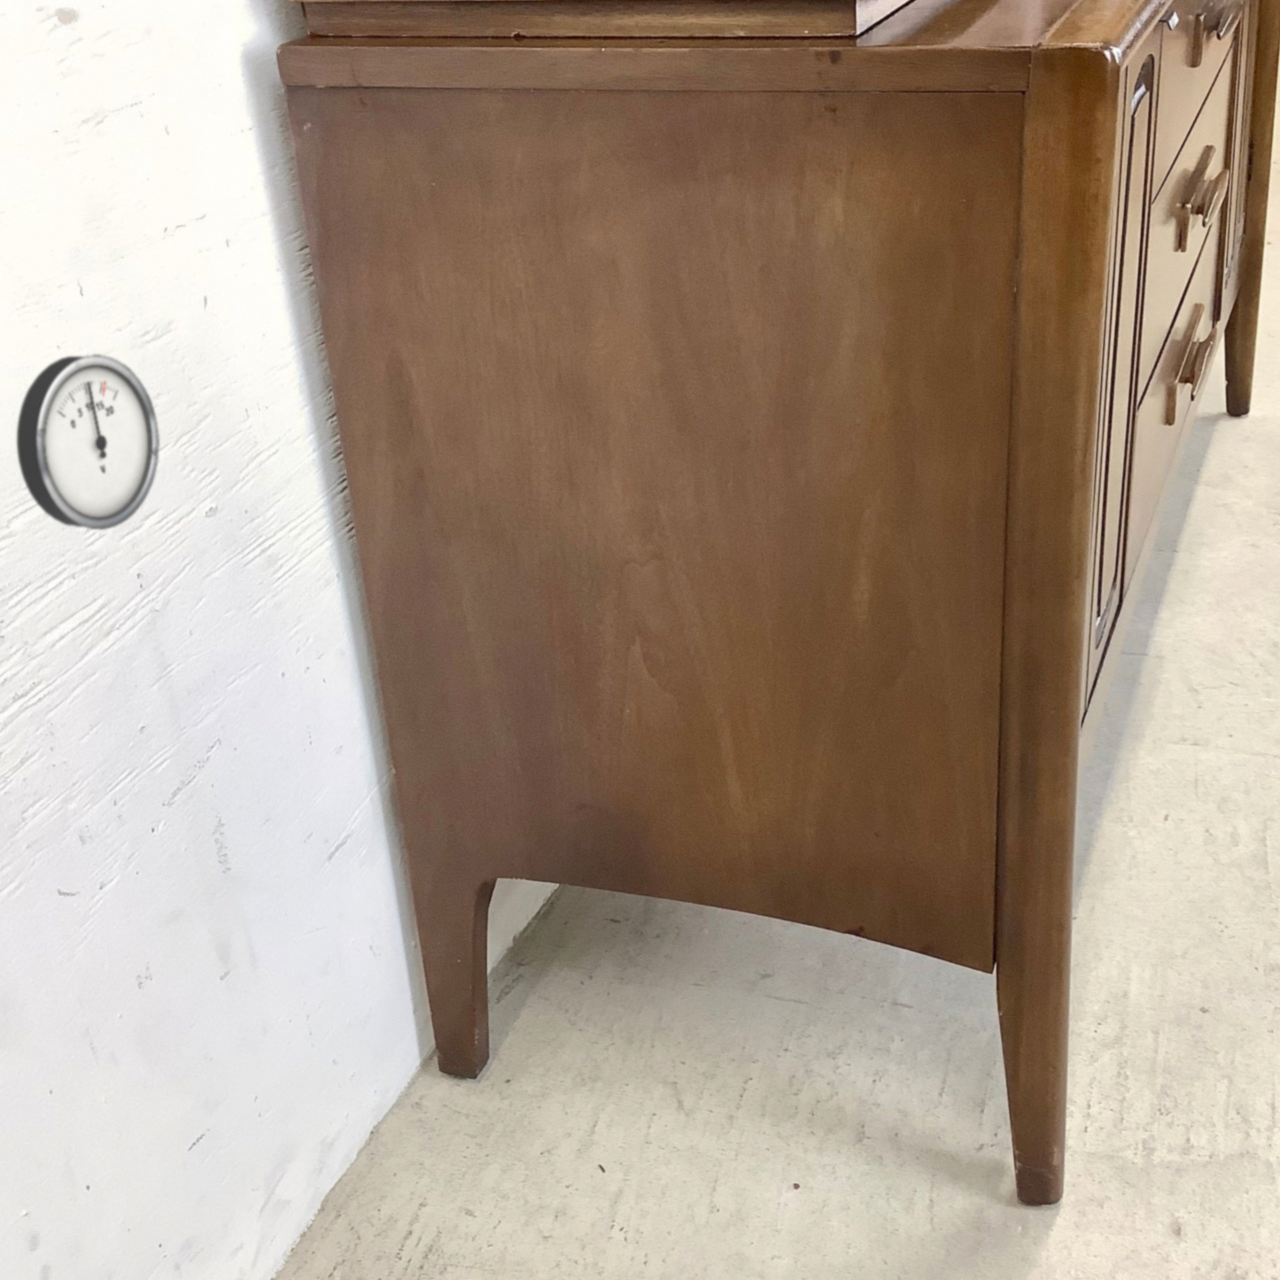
10 V
